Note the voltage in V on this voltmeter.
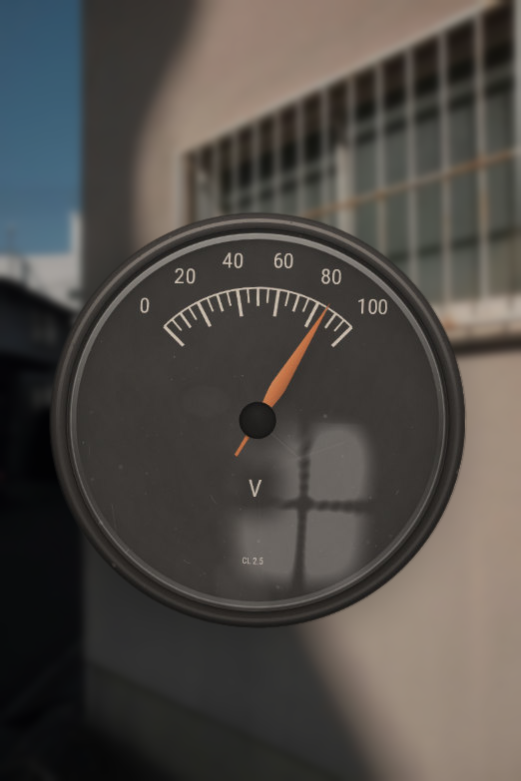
85 V
